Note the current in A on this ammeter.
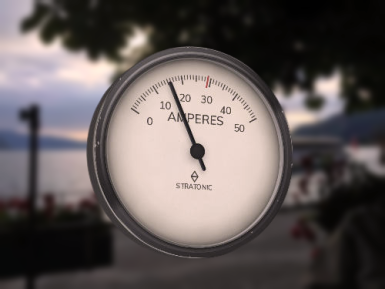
15 A
